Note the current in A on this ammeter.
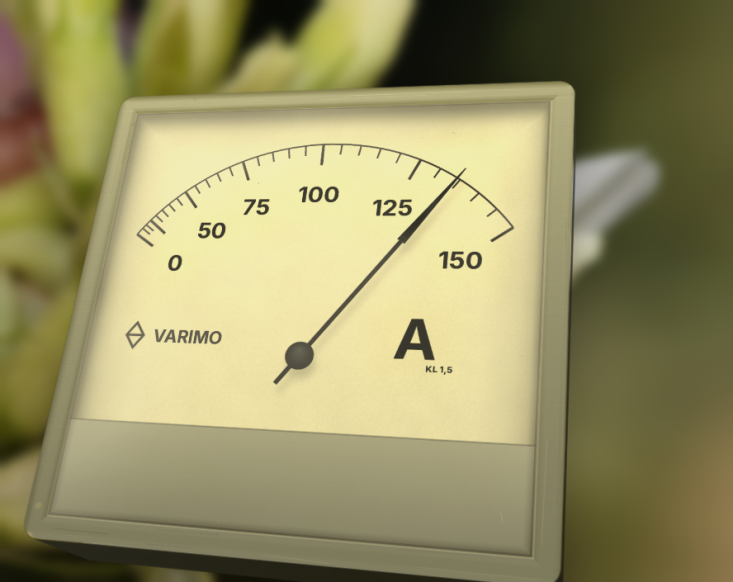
135 A
